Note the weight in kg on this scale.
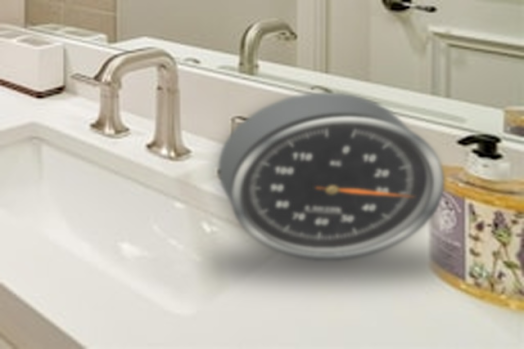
30 kg
